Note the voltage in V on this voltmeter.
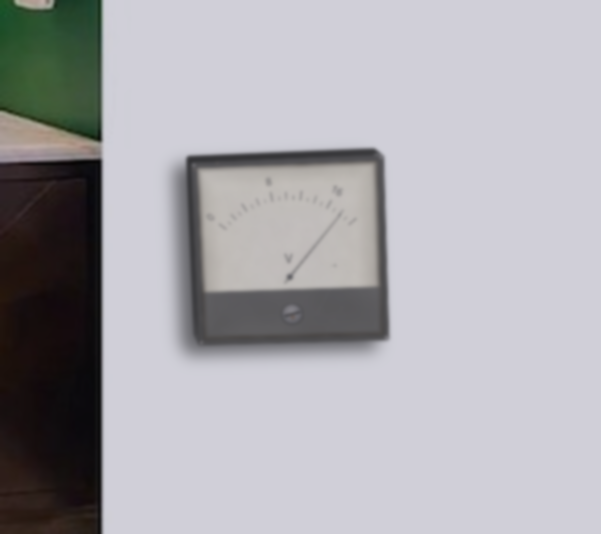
18 V
